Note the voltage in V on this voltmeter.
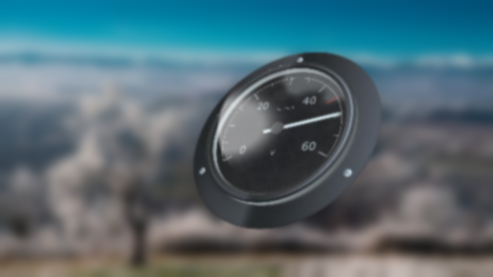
50 V
